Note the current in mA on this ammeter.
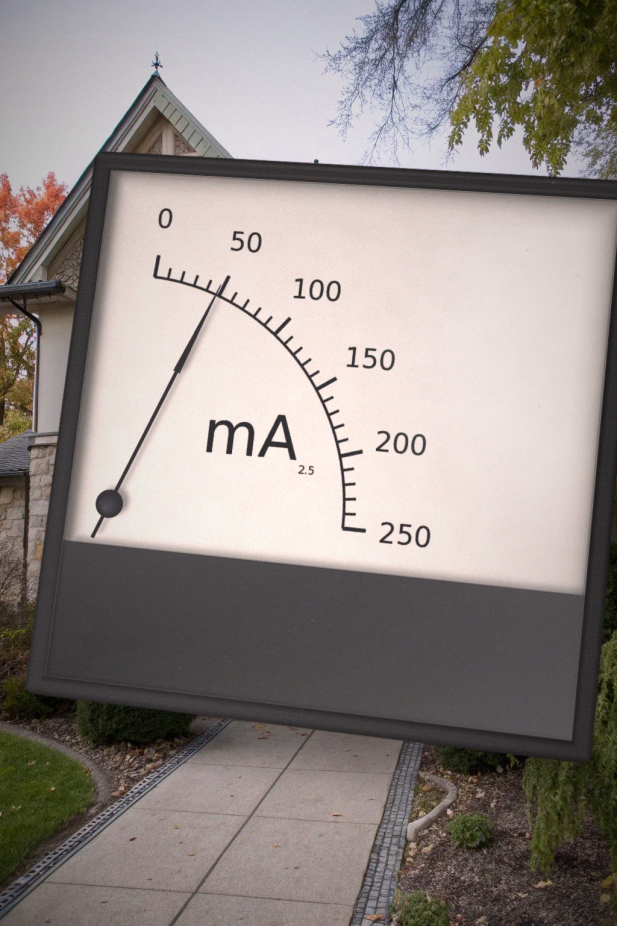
50 mA
